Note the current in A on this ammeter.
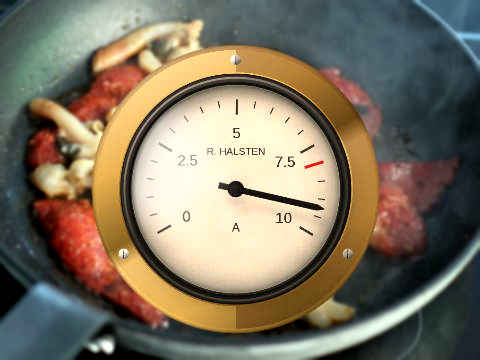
9.25 A
